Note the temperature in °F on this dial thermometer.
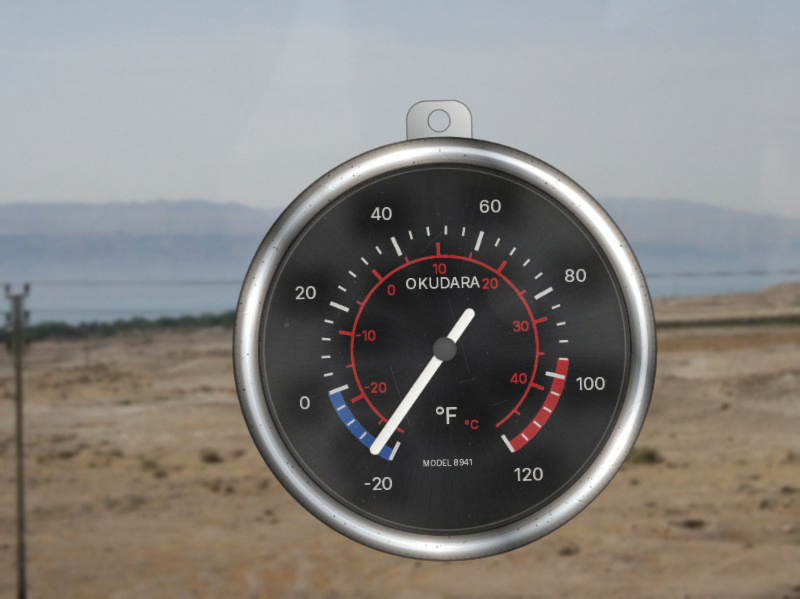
-16 °F
